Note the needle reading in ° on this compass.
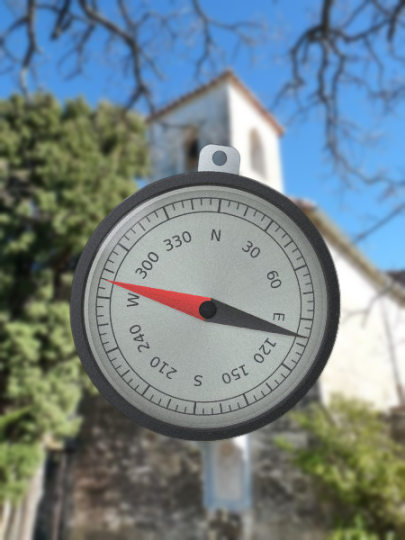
280 °
